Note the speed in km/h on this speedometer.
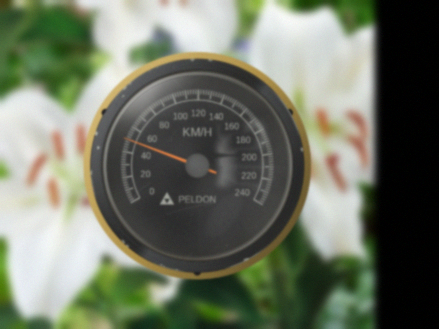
50 km/h
